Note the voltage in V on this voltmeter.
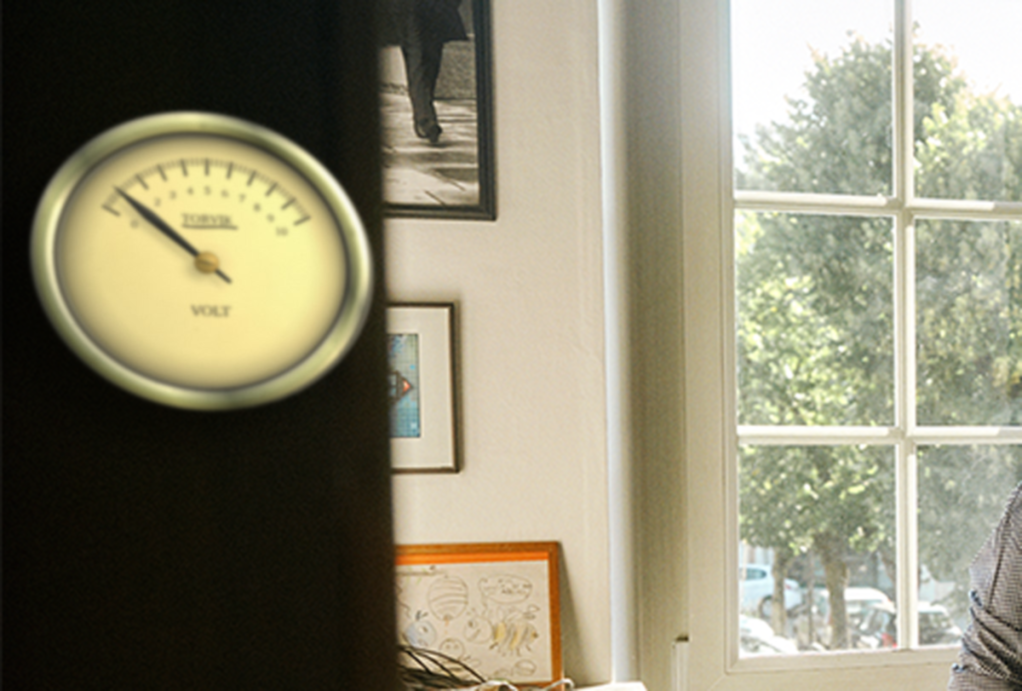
1 V
